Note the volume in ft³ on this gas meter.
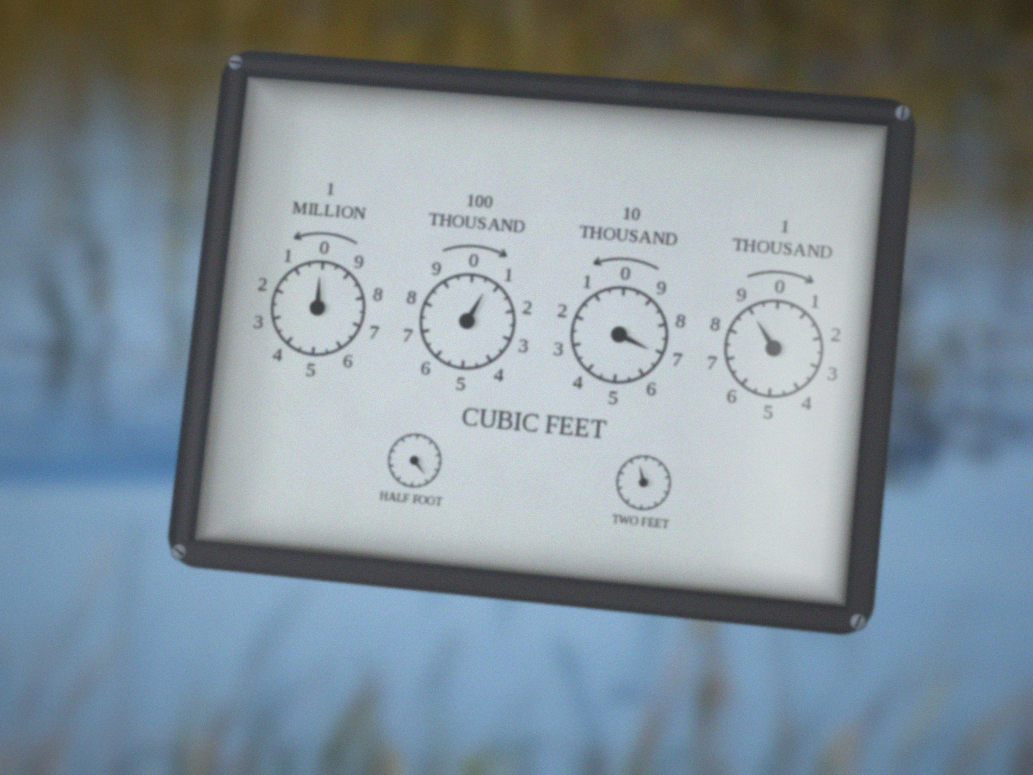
6900 ft³
